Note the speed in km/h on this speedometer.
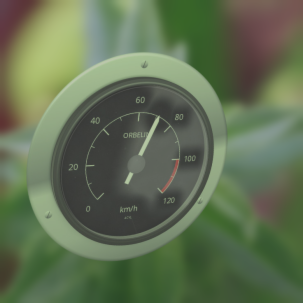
70 km/h
